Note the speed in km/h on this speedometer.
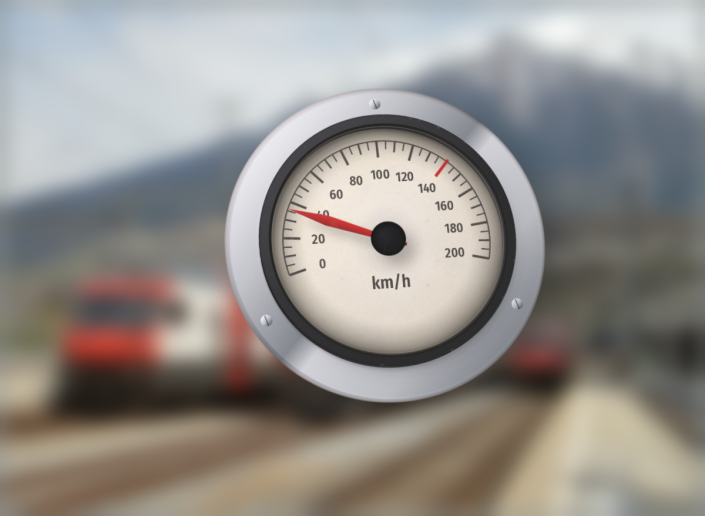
35 km/h
